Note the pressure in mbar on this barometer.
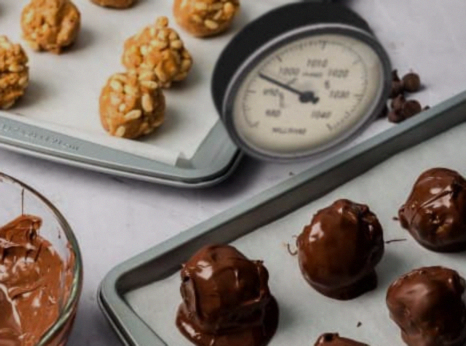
995 mbar
